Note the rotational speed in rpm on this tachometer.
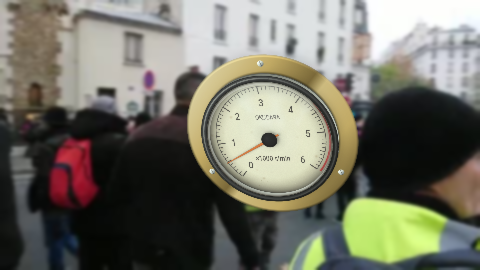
500 rpm
